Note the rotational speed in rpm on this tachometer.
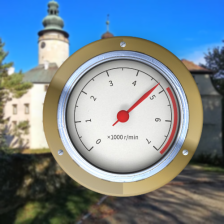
4750 rpm
